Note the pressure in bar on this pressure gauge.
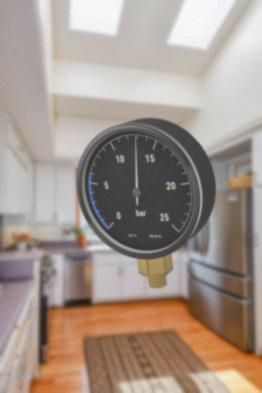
13 bar
